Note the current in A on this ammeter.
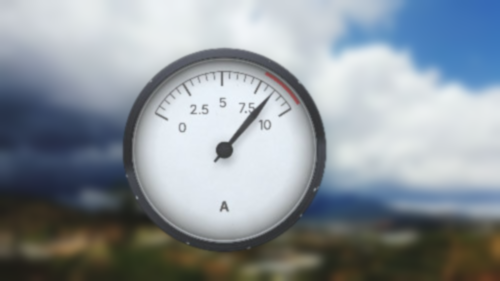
8.5 A
